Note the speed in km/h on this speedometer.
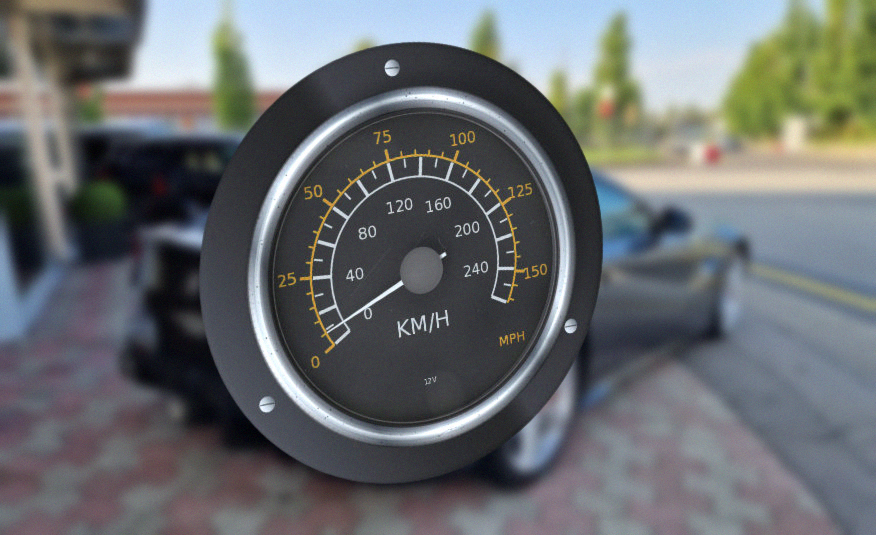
10 km/h
